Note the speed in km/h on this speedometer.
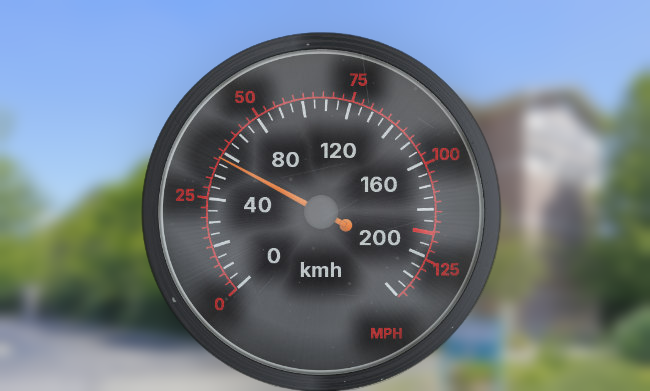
57.5 km/h
